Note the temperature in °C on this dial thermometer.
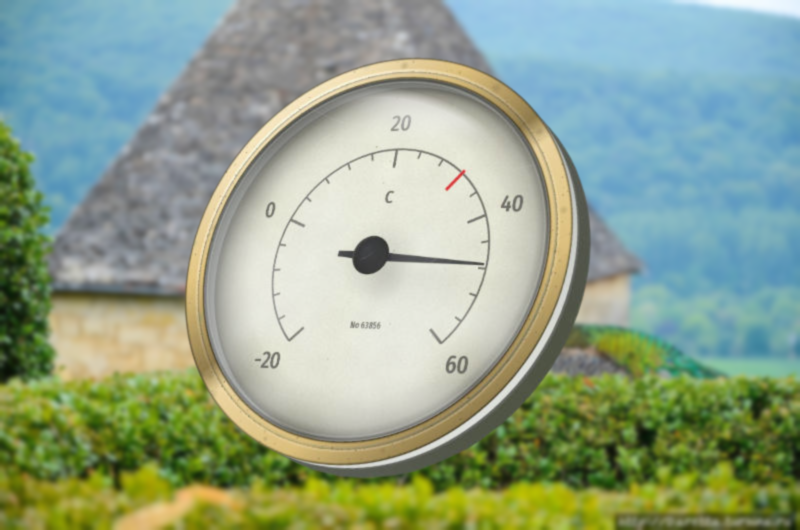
48 °C
